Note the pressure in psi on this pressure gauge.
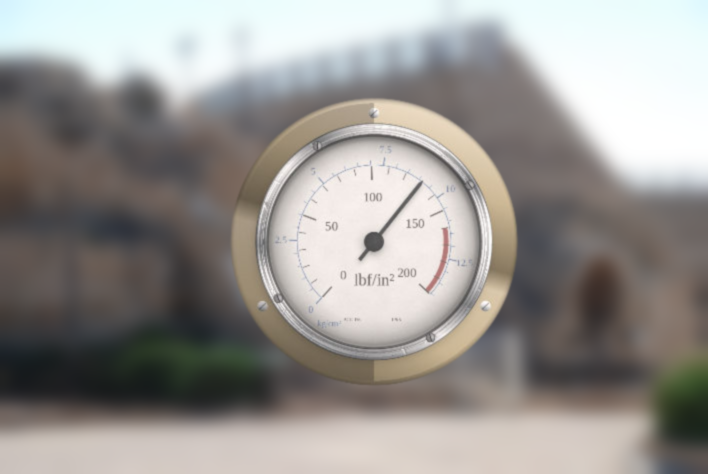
130 psi
